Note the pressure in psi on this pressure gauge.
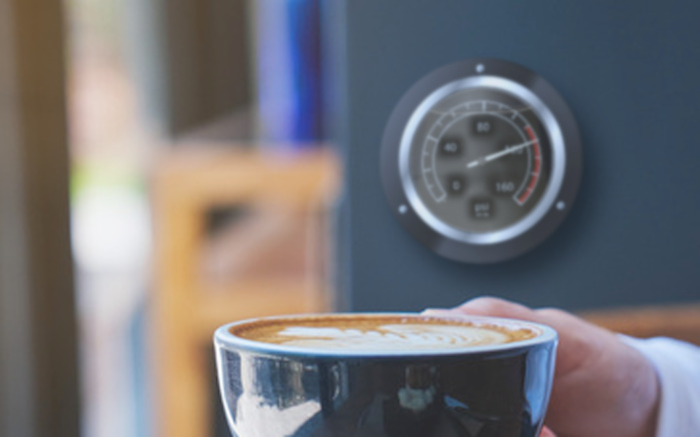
120 psi
